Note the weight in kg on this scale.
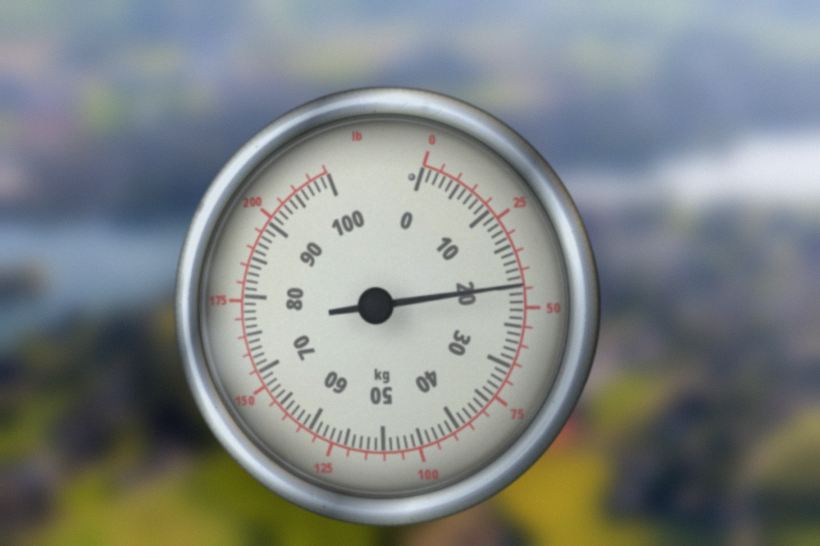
20 kg
